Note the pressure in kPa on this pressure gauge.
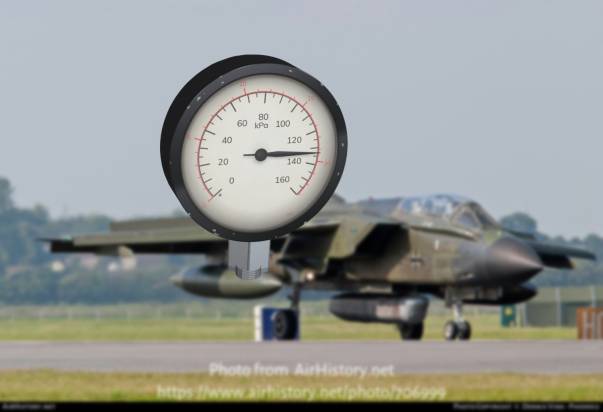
132.5 kPa
